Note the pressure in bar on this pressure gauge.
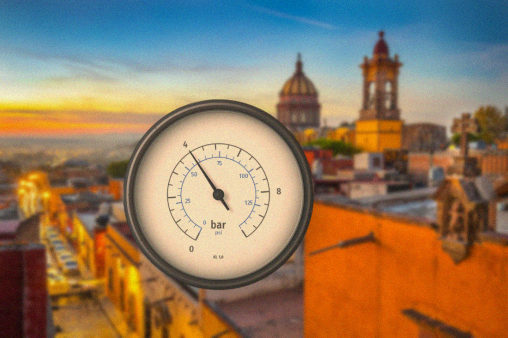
4 bar
